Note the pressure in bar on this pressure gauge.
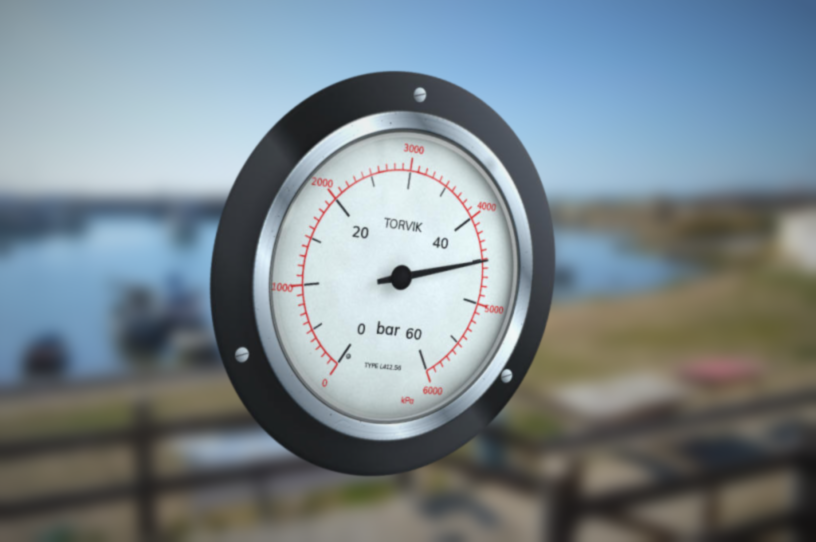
45 bar
